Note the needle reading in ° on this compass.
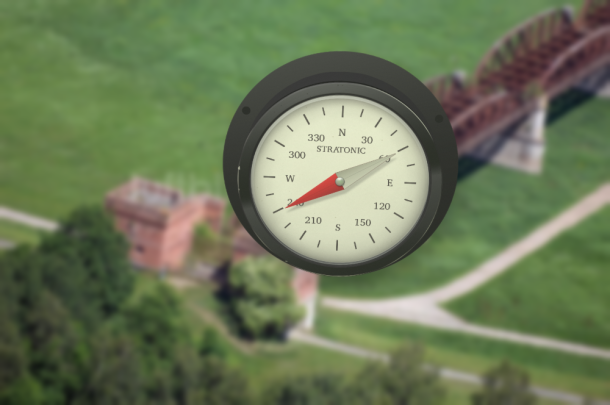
240 °
